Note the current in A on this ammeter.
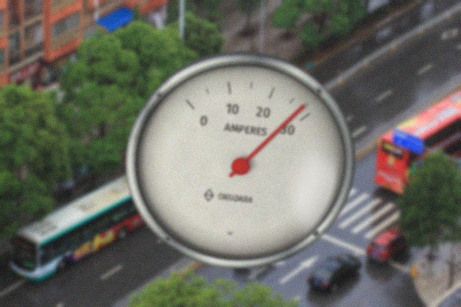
27.5 A
